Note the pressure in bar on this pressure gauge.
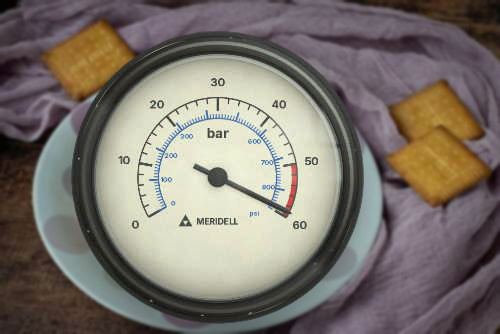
59 bar
